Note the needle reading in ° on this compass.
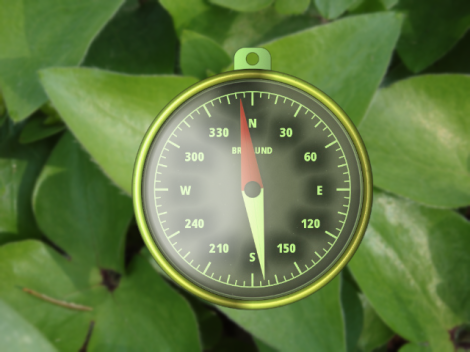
352.5 °
